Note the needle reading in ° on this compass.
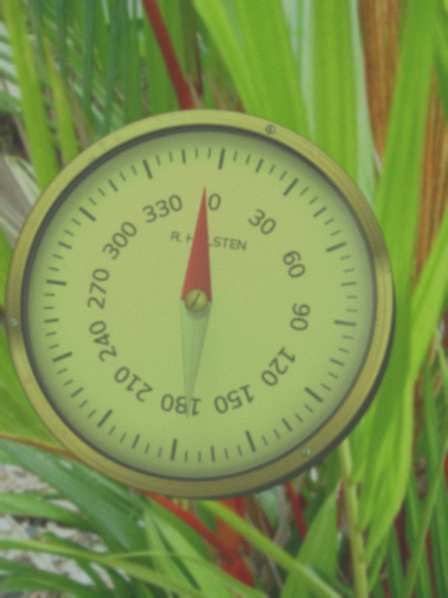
355 °
